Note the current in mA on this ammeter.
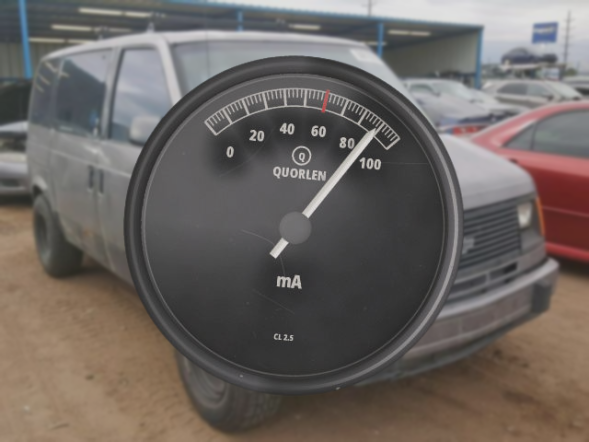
88 mA
